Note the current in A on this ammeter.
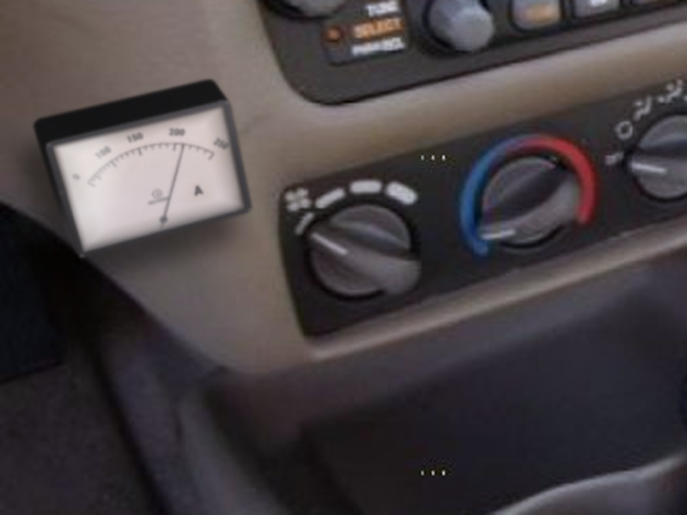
210 A
